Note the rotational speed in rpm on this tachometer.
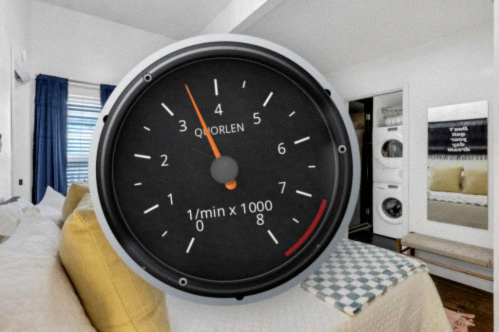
3500 rpm
